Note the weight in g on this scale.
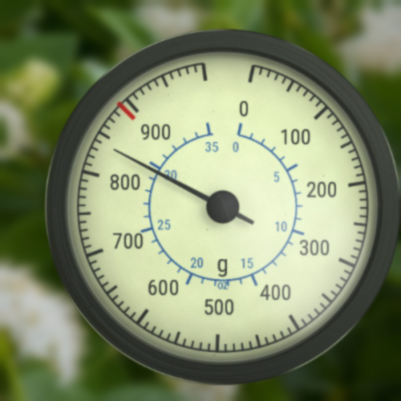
840 g
